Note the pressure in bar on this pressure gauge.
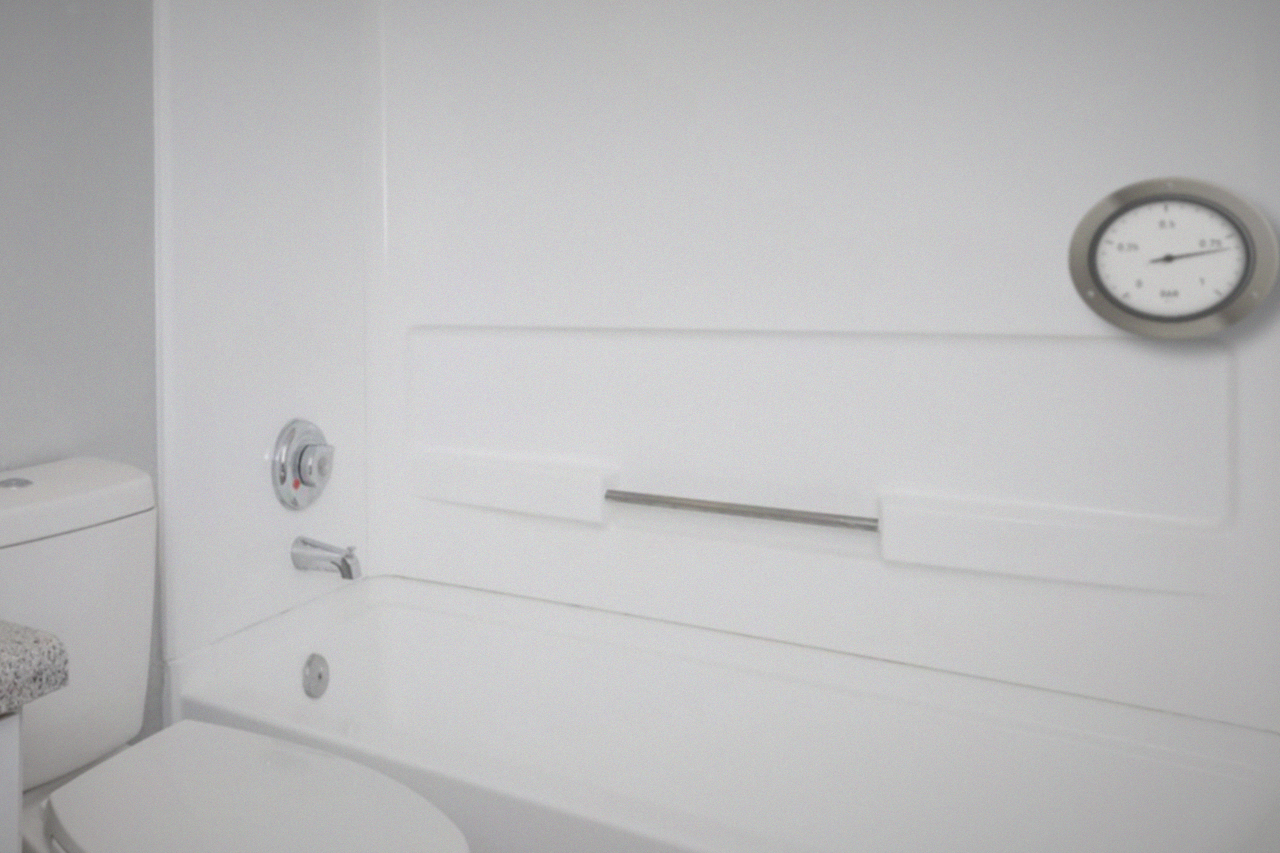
0.8 bar
